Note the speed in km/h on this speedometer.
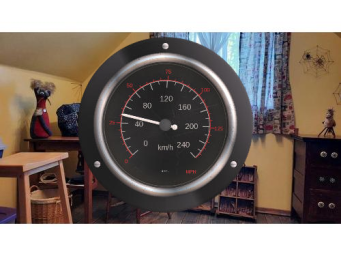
50 km/h
